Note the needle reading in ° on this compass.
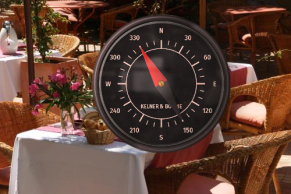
330 °
